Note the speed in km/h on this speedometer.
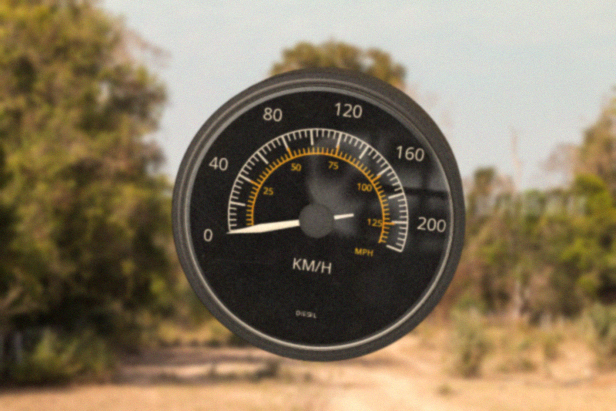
0 km/h
